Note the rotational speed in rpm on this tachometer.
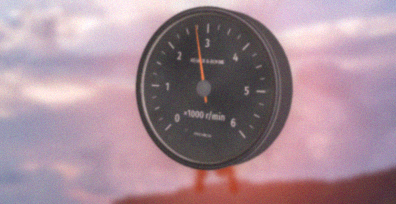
2750 rpm
